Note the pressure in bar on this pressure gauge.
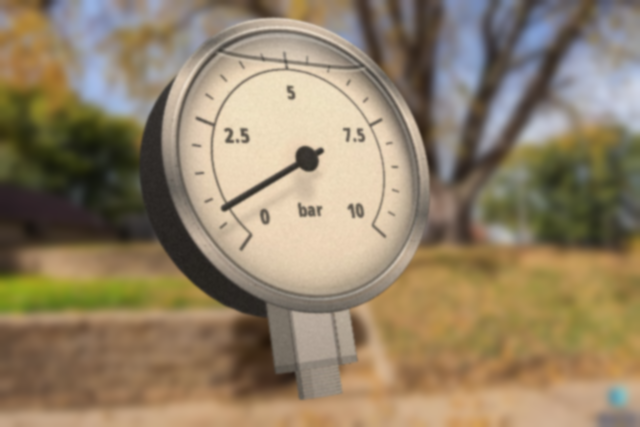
0.75 bar
